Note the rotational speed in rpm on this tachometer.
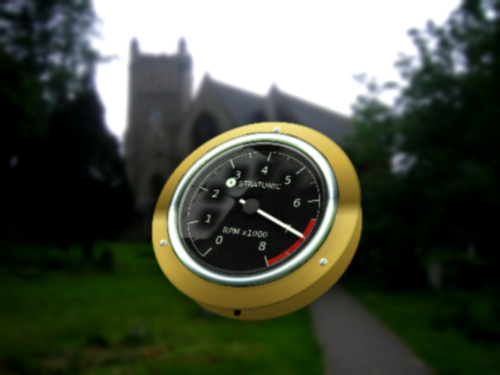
7000 rpm
